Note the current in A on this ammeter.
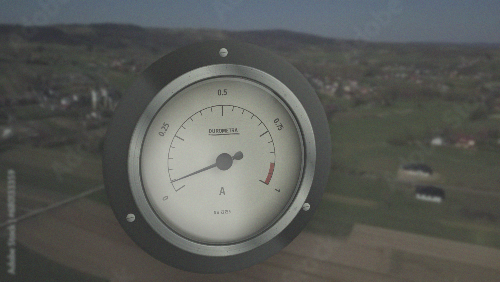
0.05 A
